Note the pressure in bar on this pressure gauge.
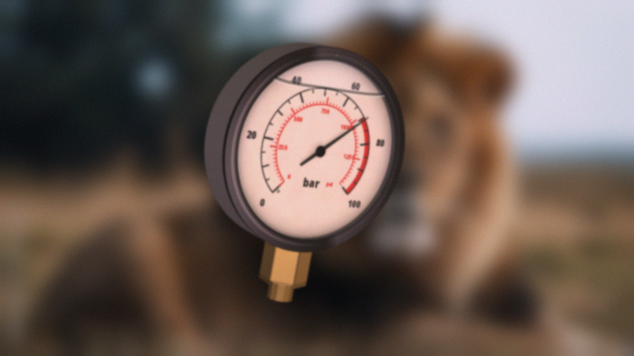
70 bar
